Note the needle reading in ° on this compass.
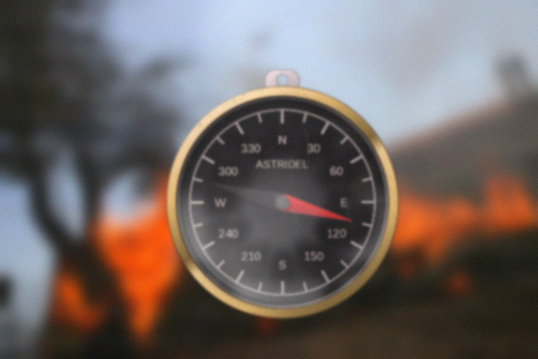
105 °
